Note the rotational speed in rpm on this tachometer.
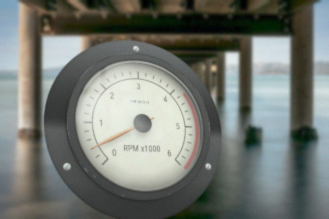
400 rpm
